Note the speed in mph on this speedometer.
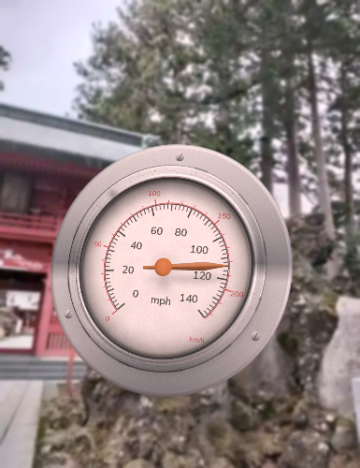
114 mph
